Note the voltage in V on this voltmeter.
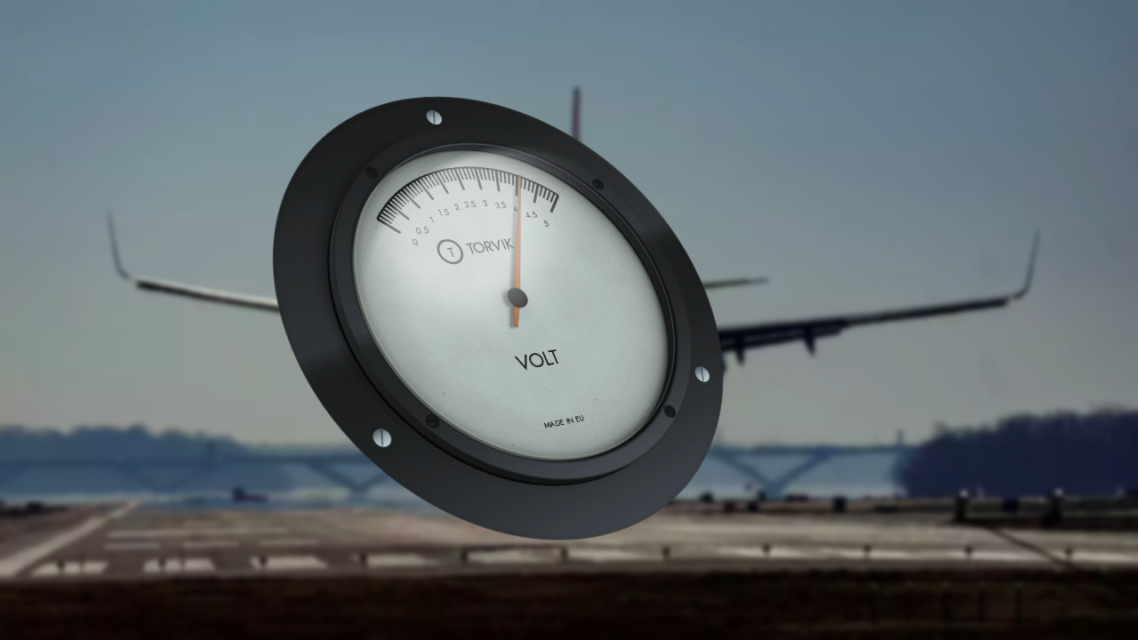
4 V
